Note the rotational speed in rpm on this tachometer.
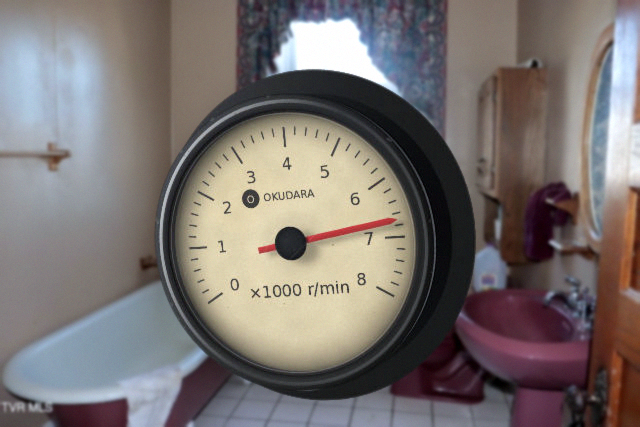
6700 rpm
